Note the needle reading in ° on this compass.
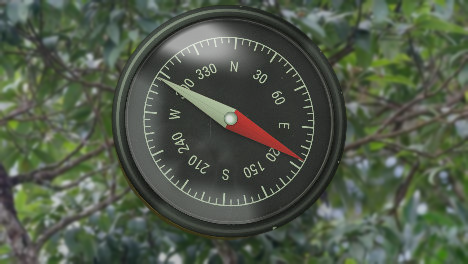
115 °
